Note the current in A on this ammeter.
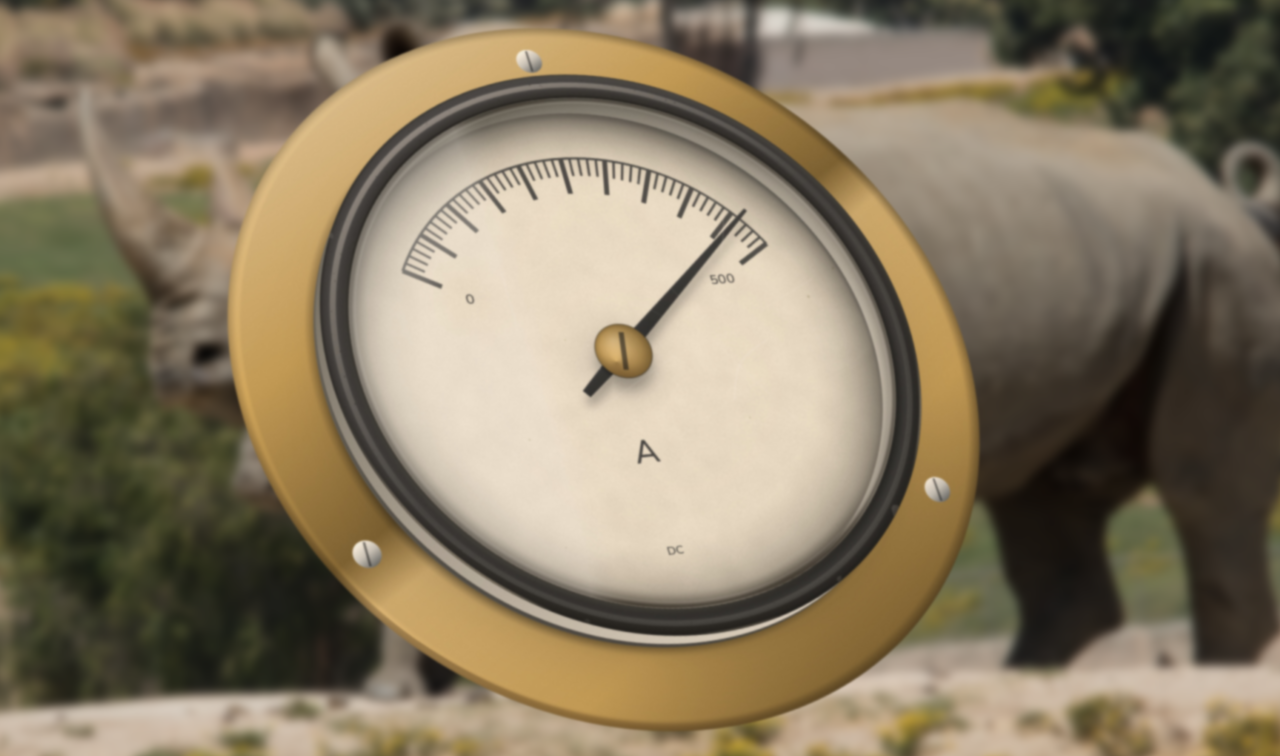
460 A
